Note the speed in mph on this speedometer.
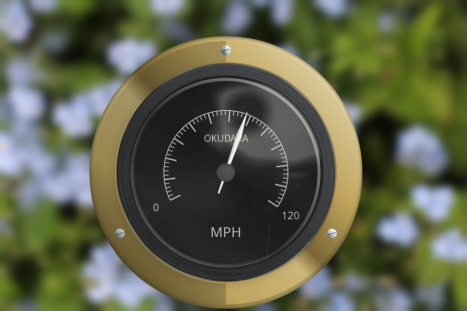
68 mph
